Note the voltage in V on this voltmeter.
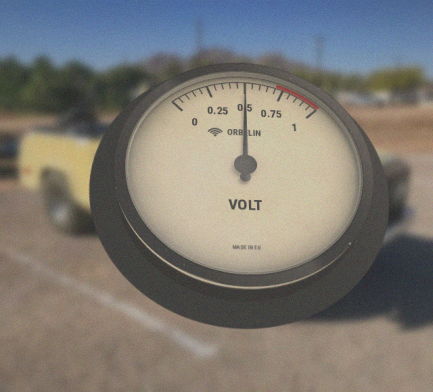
0.5 V
